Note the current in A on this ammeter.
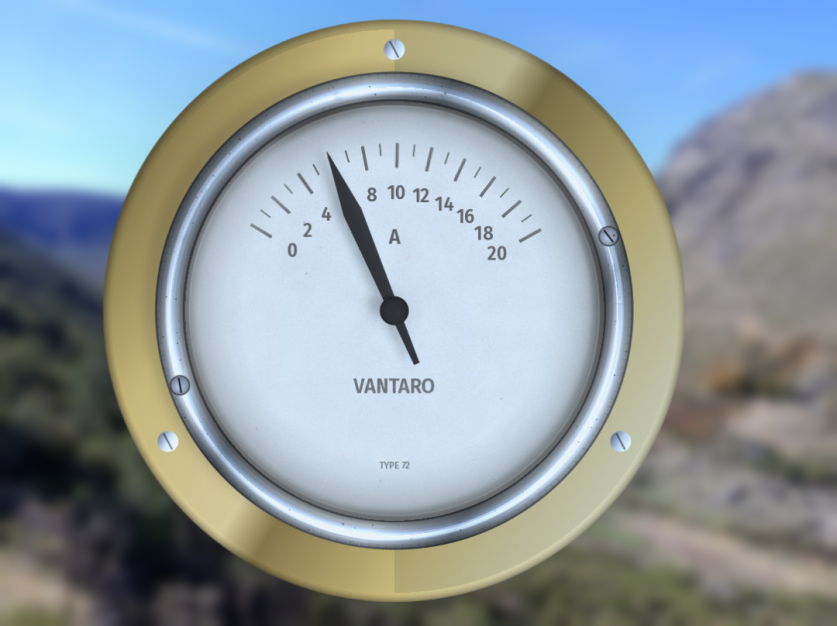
6 A
